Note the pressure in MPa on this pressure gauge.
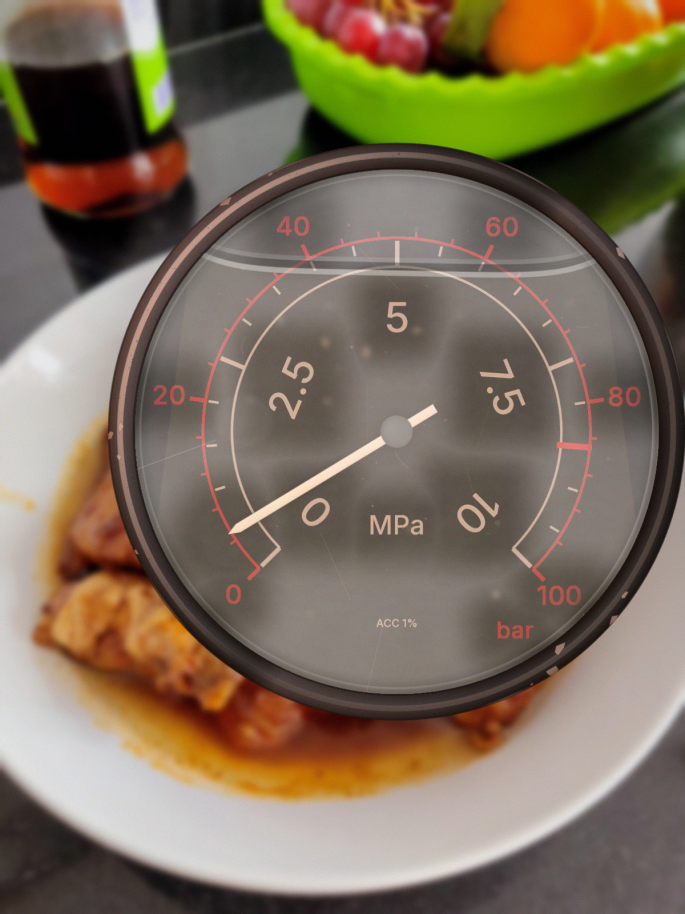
0.5 MPa
